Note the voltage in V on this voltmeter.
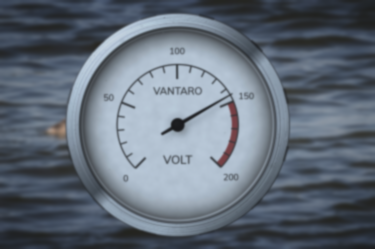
145 V
